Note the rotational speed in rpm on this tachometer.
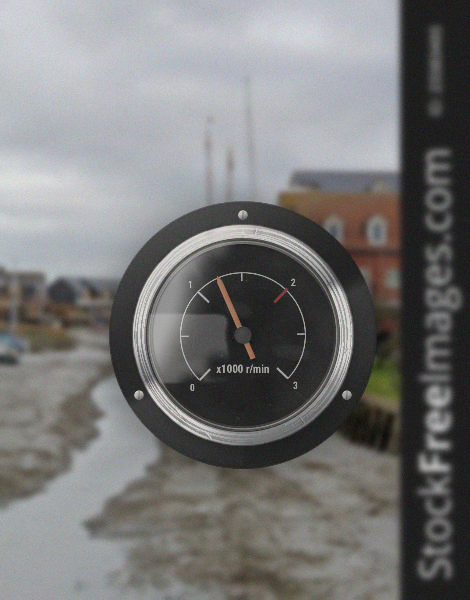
1250 rpm
